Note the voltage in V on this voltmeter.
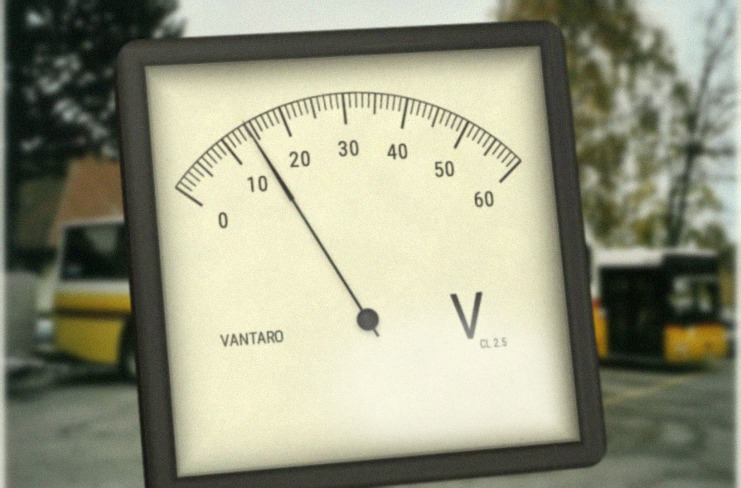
14 V
